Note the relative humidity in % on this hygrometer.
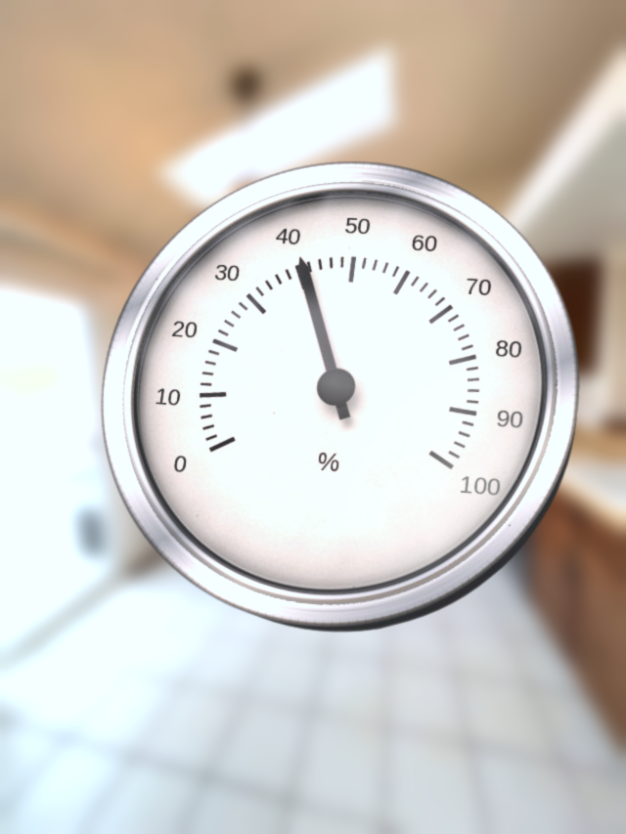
41 %
